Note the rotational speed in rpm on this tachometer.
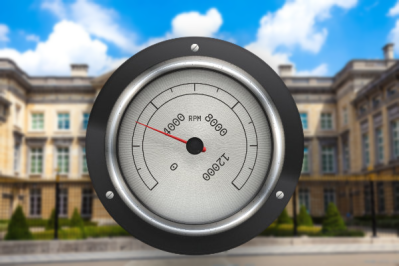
3000 rpm
